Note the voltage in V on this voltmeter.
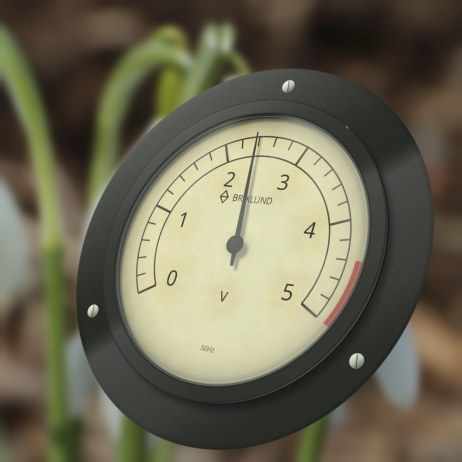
2.4 V
